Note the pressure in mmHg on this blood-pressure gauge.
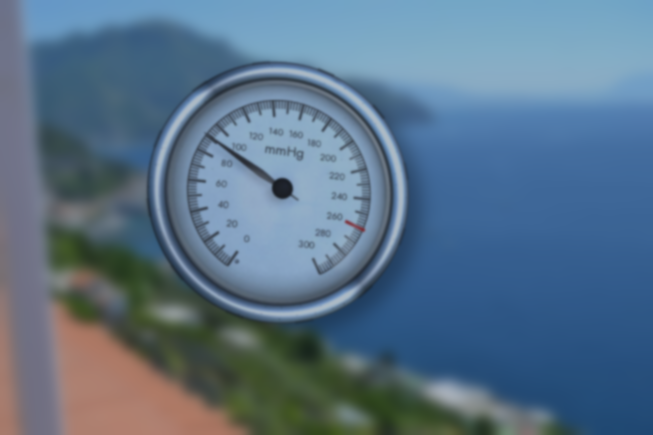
90 mmHg
